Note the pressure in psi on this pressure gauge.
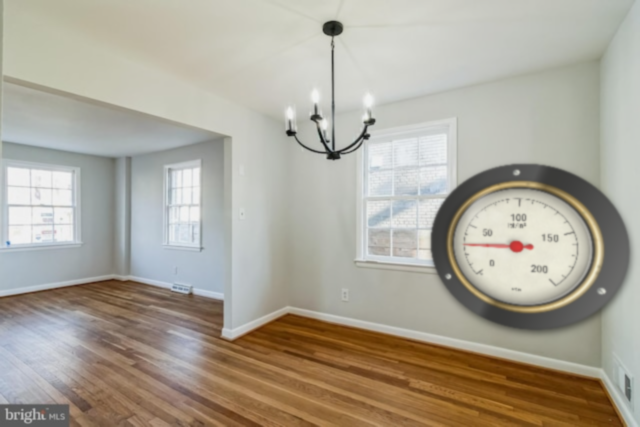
30 psi
